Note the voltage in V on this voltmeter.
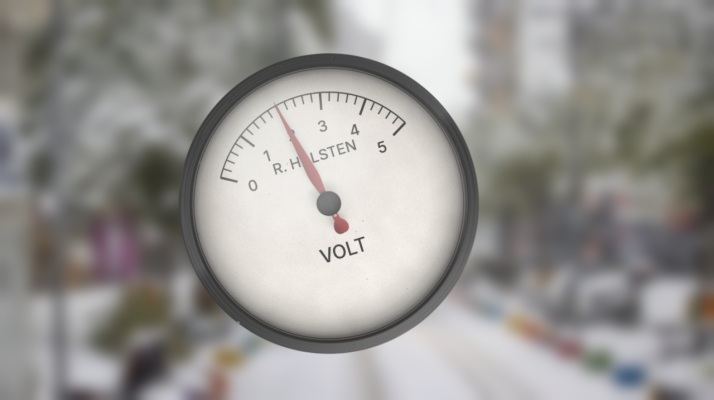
2 V
